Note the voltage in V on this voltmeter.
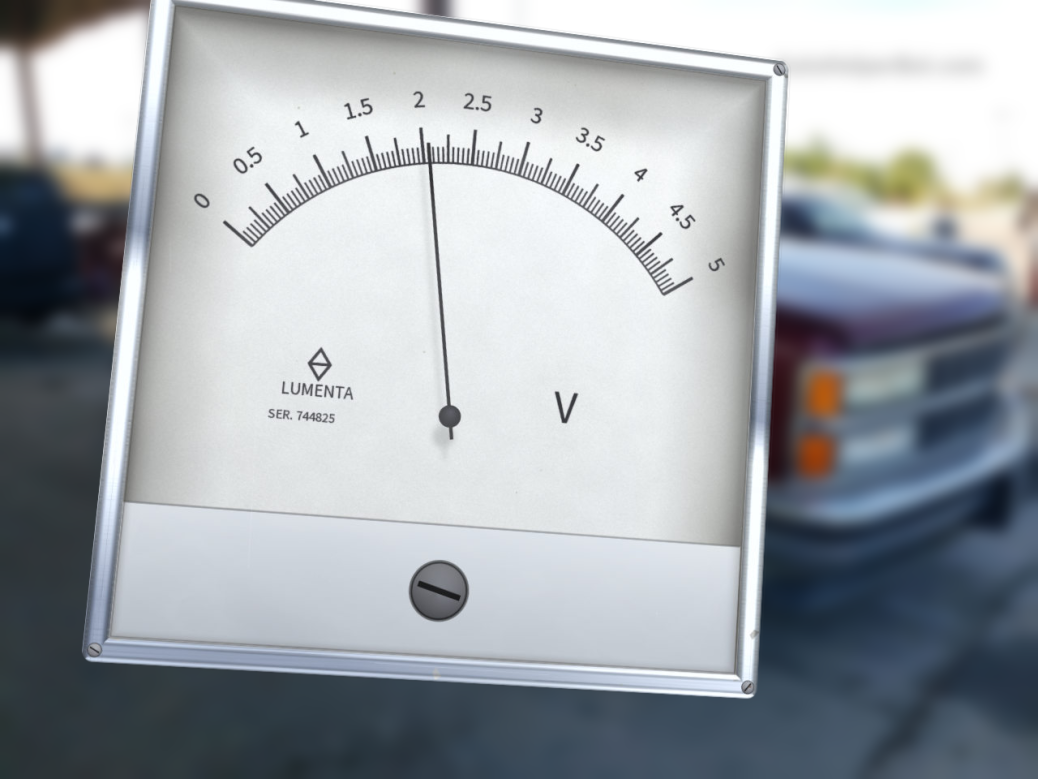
2.05 V
